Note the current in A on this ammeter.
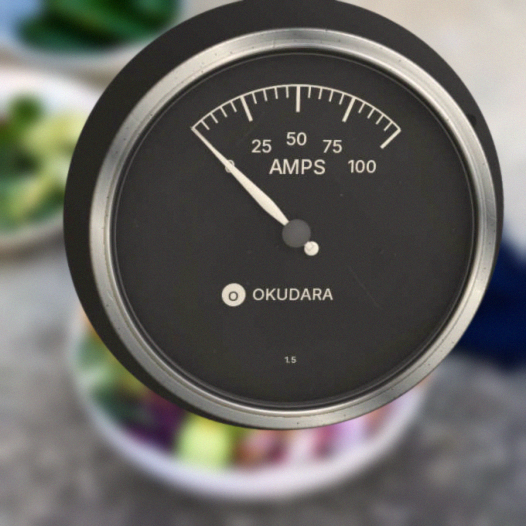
0 A
